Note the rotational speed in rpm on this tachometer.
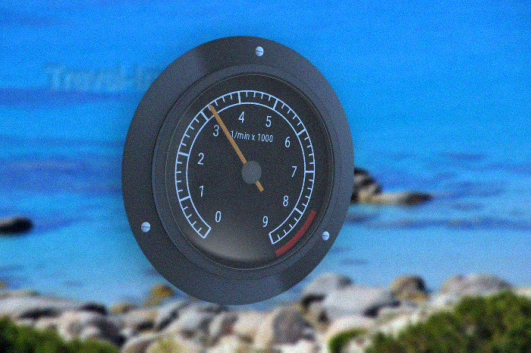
3200 rpm
